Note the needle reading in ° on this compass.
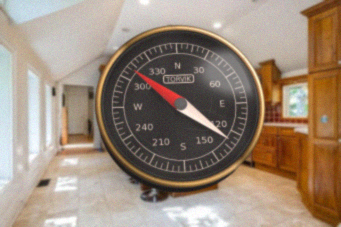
310 °
